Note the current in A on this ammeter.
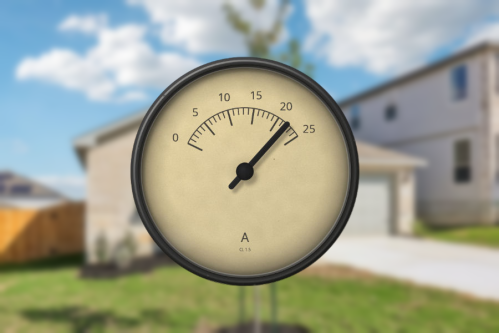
22 A
